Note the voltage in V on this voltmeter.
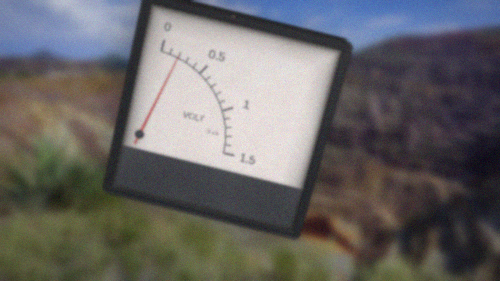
0.2 V
